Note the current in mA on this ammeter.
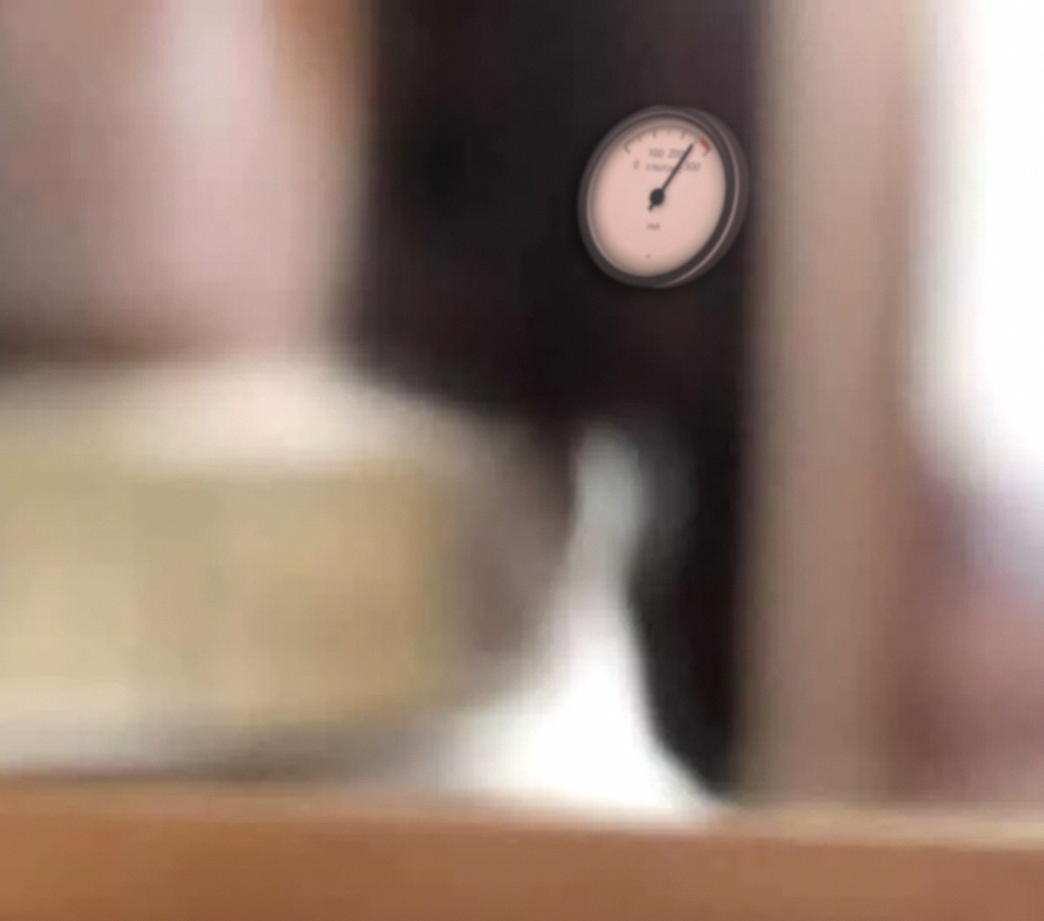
250 mA
